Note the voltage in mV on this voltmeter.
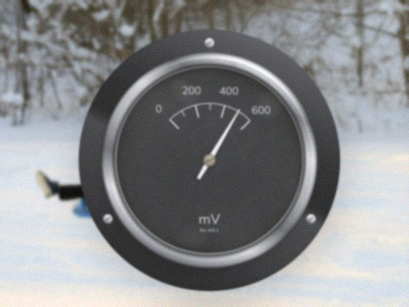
500 mV
